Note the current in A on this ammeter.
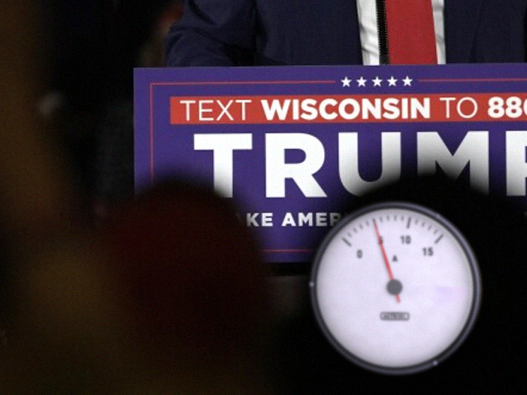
5 A
